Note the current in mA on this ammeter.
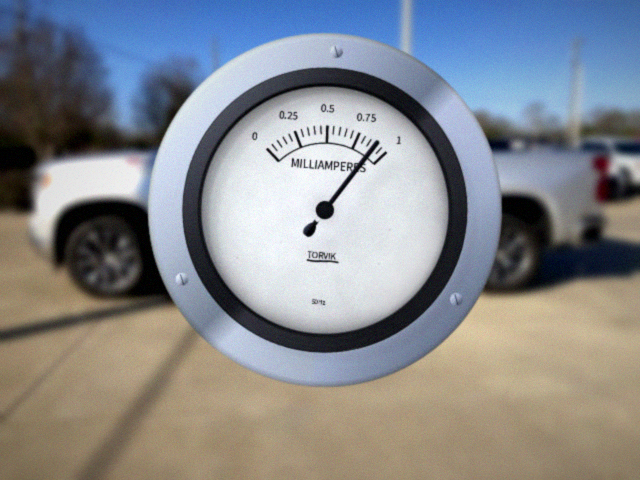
0.9 mA
